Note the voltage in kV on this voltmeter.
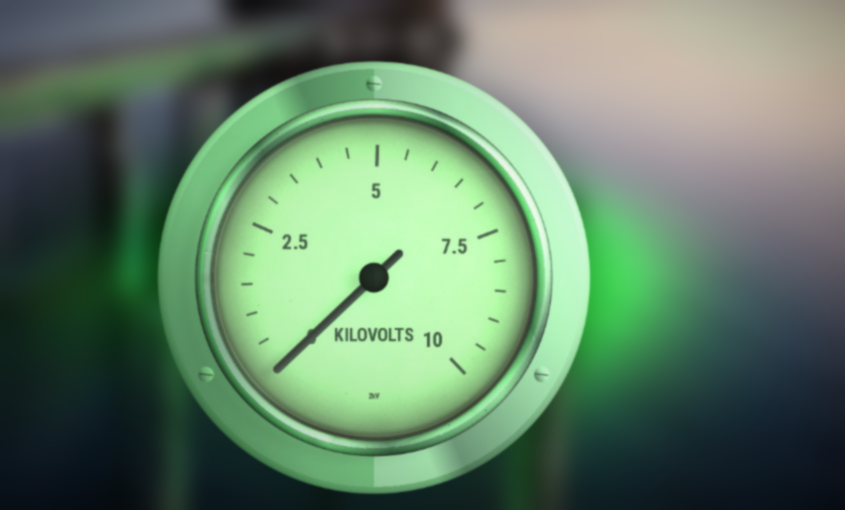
0 kV
